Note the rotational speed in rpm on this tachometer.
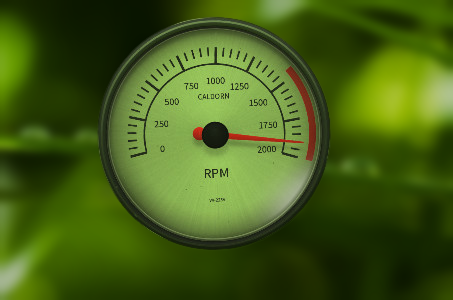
1900 rpm
